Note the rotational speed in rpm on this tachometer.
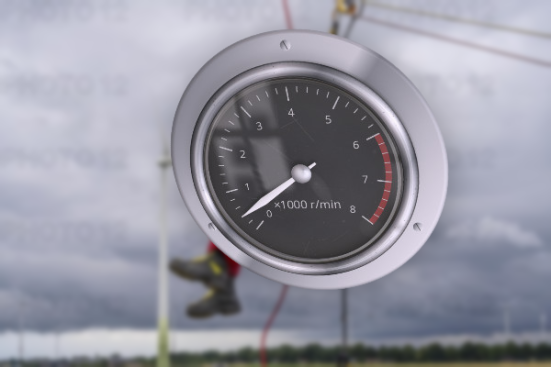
400 rpm
